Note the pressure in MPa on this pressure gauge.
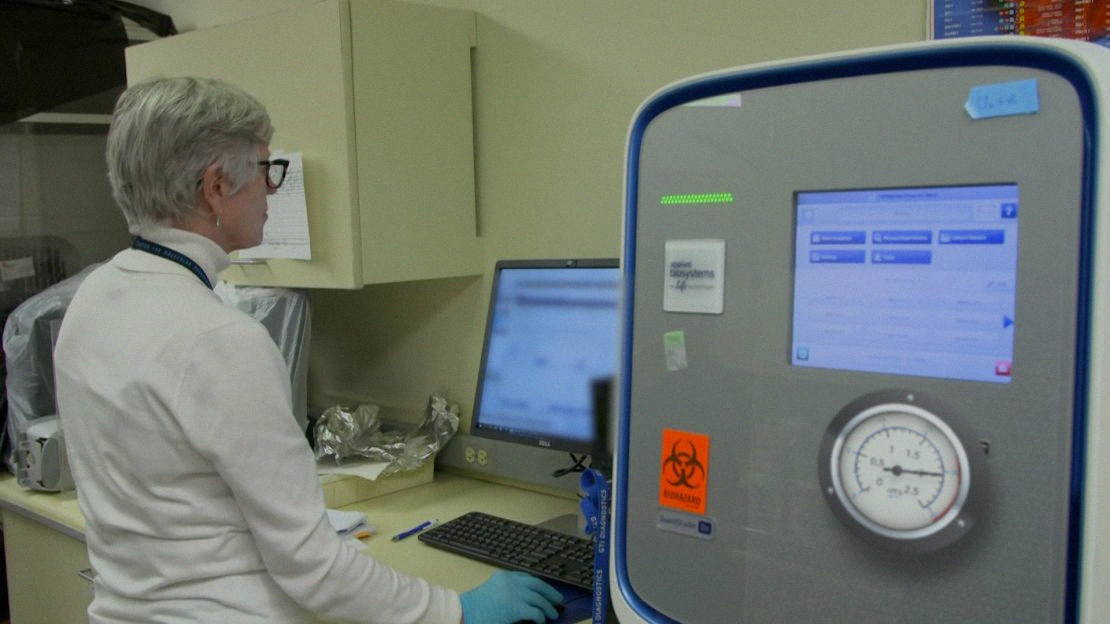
2 MPa
